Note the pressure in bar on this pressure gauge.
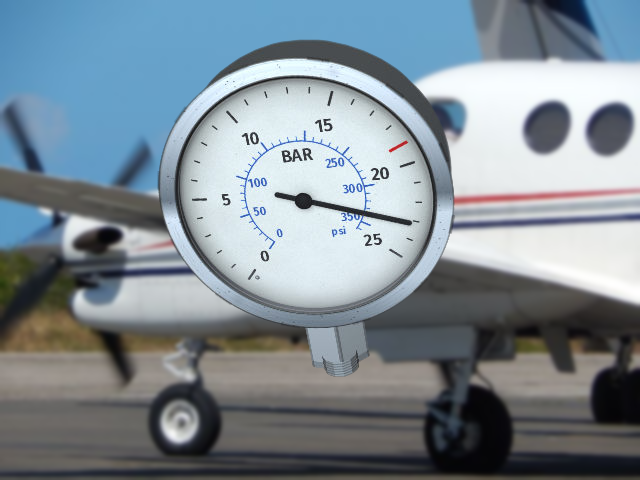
23 bar
